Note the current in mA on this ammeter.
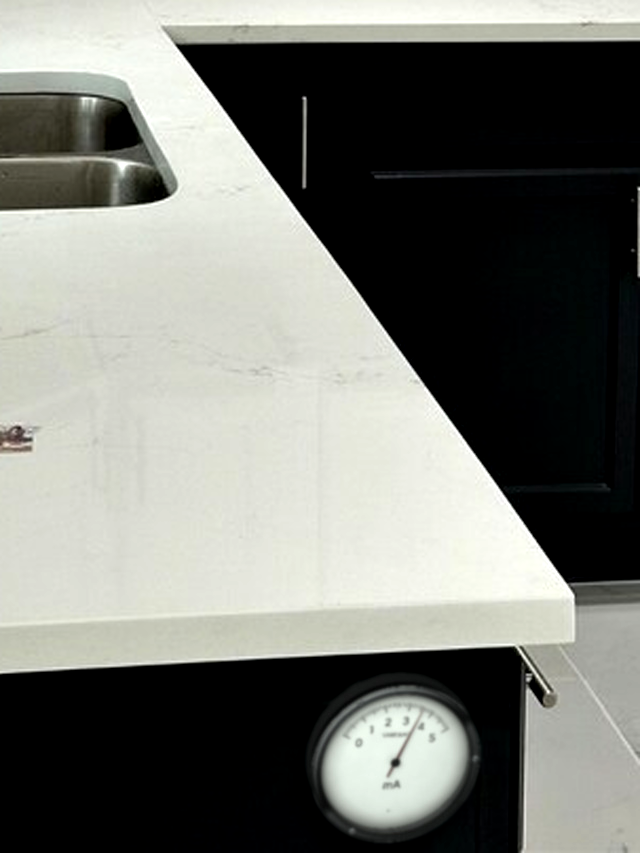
3.5 mA
